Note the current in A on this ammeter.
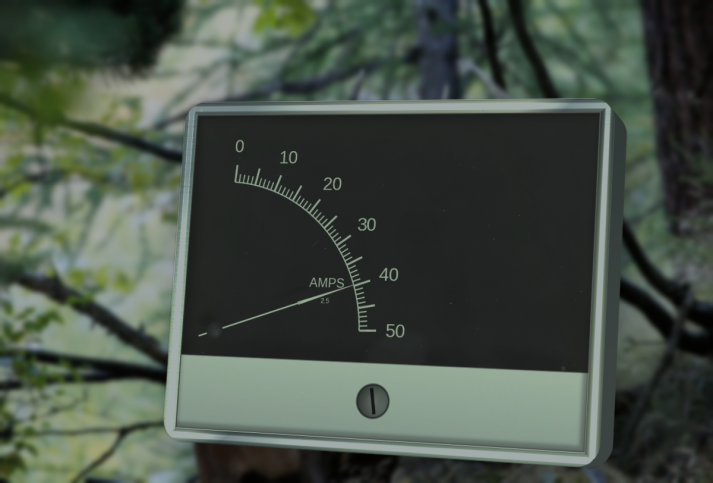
40 A
